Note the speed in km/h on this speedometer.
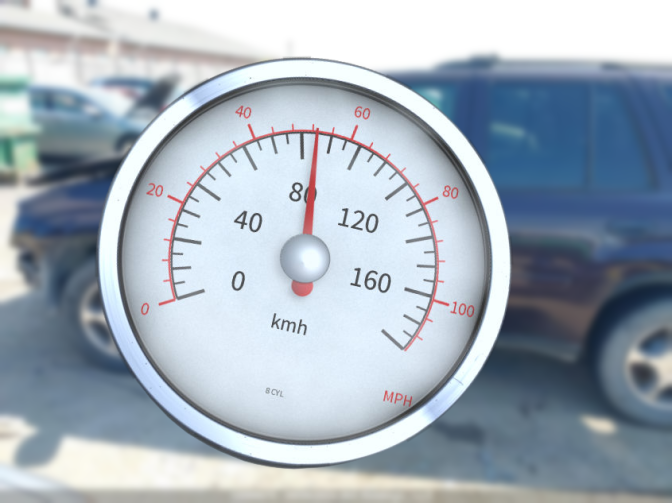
85 km/h
